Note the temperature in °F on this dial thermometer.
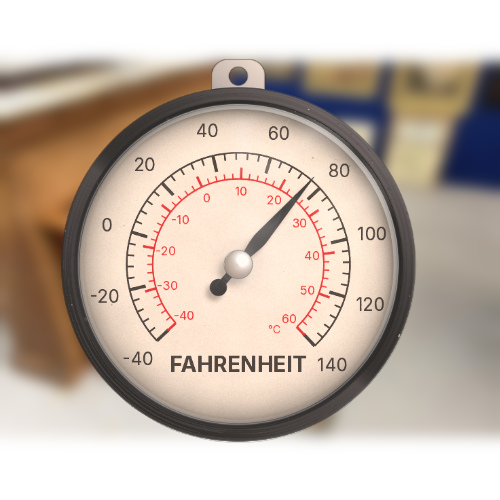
76 °F
